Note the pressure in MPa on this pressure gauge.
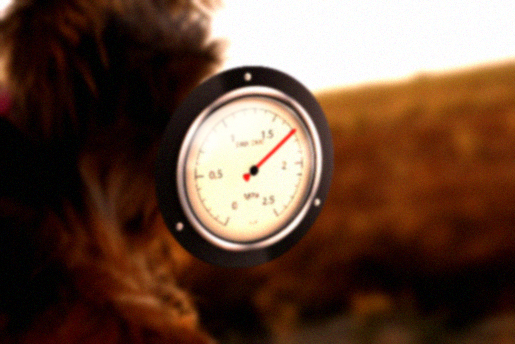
1.7 MPa
